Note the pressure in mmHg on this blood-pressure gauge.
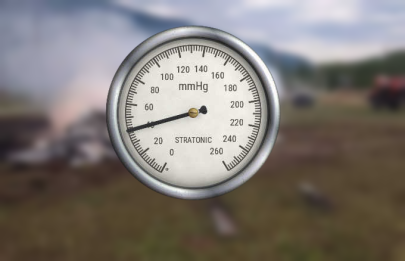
40 mmHg
